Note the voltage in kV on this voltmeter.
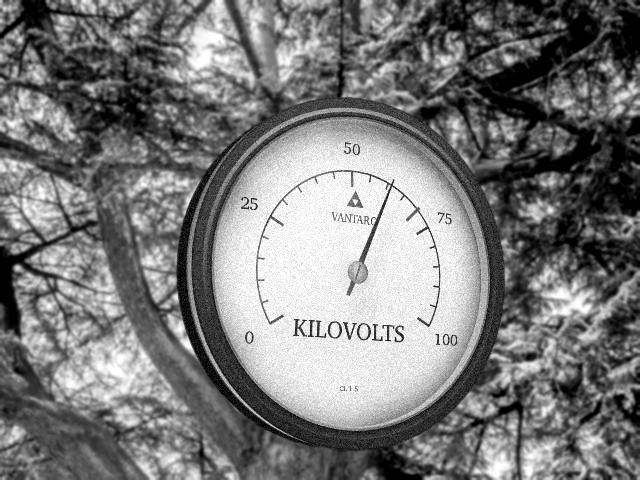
60 kV
